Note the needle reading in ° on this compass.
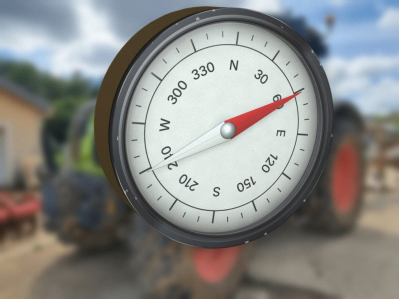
60 °
